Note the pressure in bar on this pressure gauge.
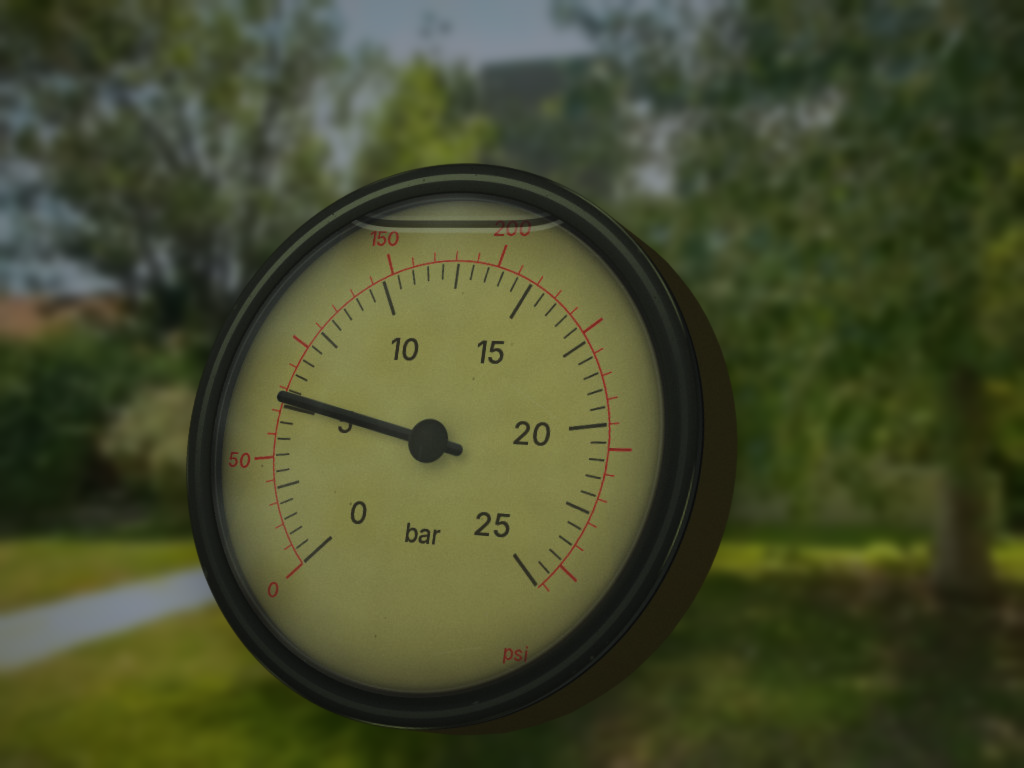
5.25 bar
